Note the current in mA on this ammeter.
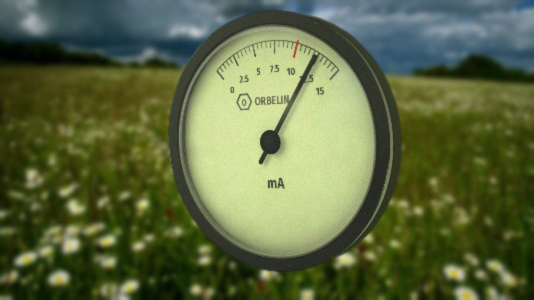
12.5 mA
